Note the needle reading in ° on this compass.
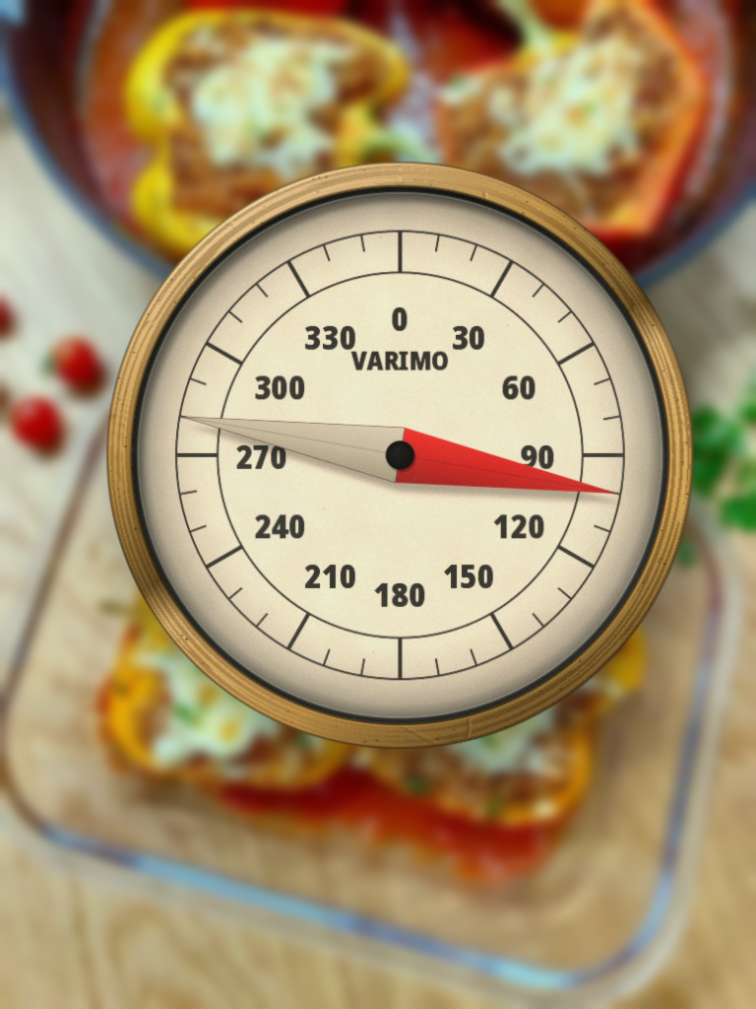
100 °
